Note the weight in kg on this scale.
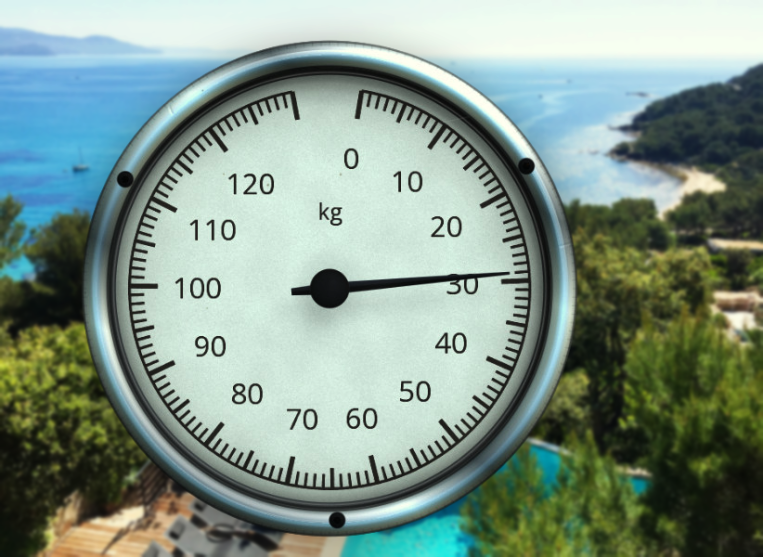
29 kg
